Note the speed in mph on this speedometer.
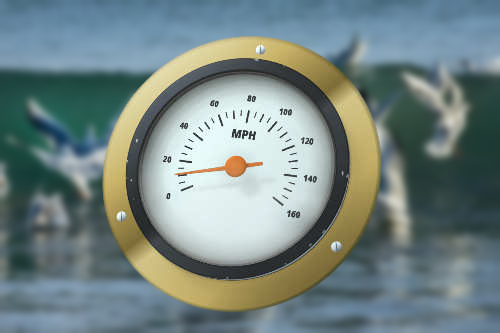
10 mph
